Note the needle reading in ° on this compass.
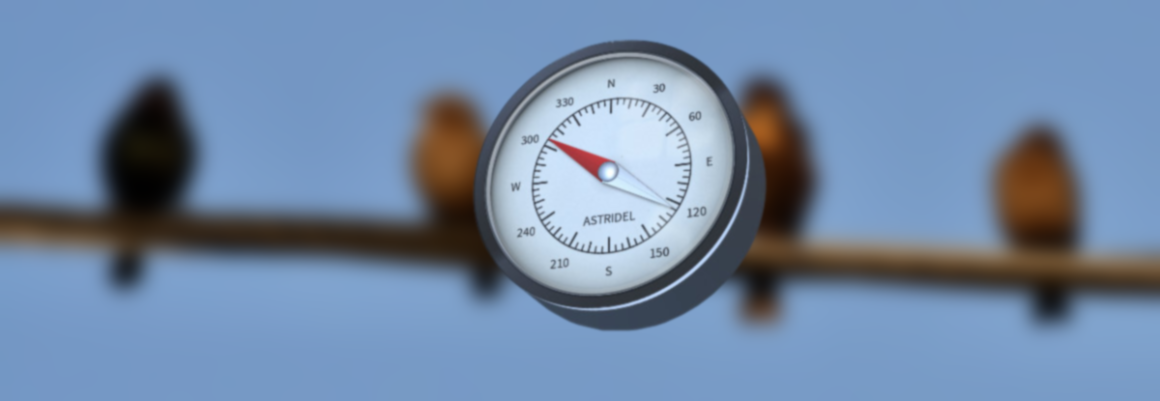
305 °
